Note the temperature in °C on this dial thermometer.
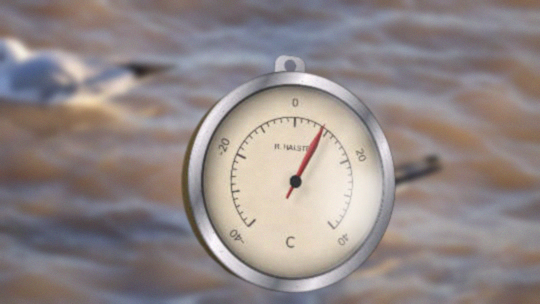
8 °C
